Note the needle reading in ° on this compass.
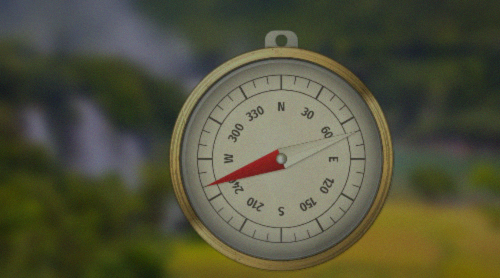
250 °
